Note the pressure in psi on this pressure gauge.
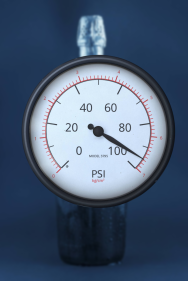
95 psi
